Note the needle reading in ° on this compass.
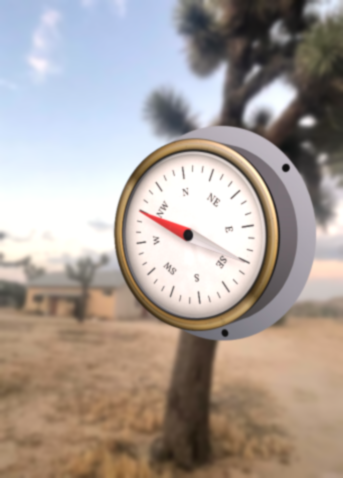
300 °
